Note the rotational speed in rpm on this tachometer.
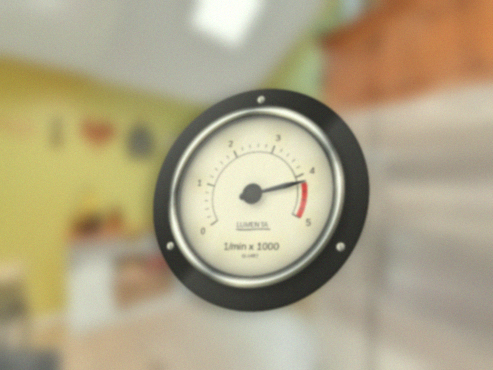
4200 rpm
